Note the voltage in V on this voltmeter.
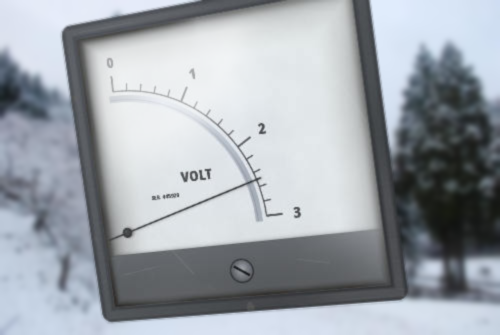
2.5 V
